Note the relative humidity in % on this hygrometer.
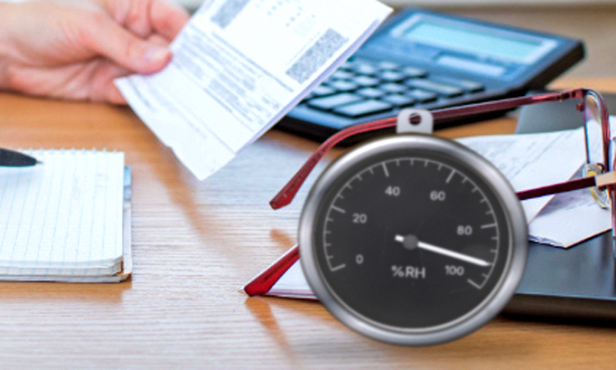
92 %
